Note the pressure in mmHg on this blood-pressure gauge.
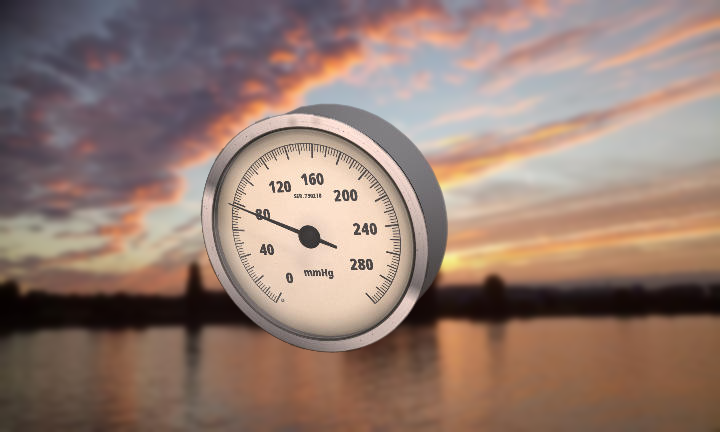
80 mmHg
